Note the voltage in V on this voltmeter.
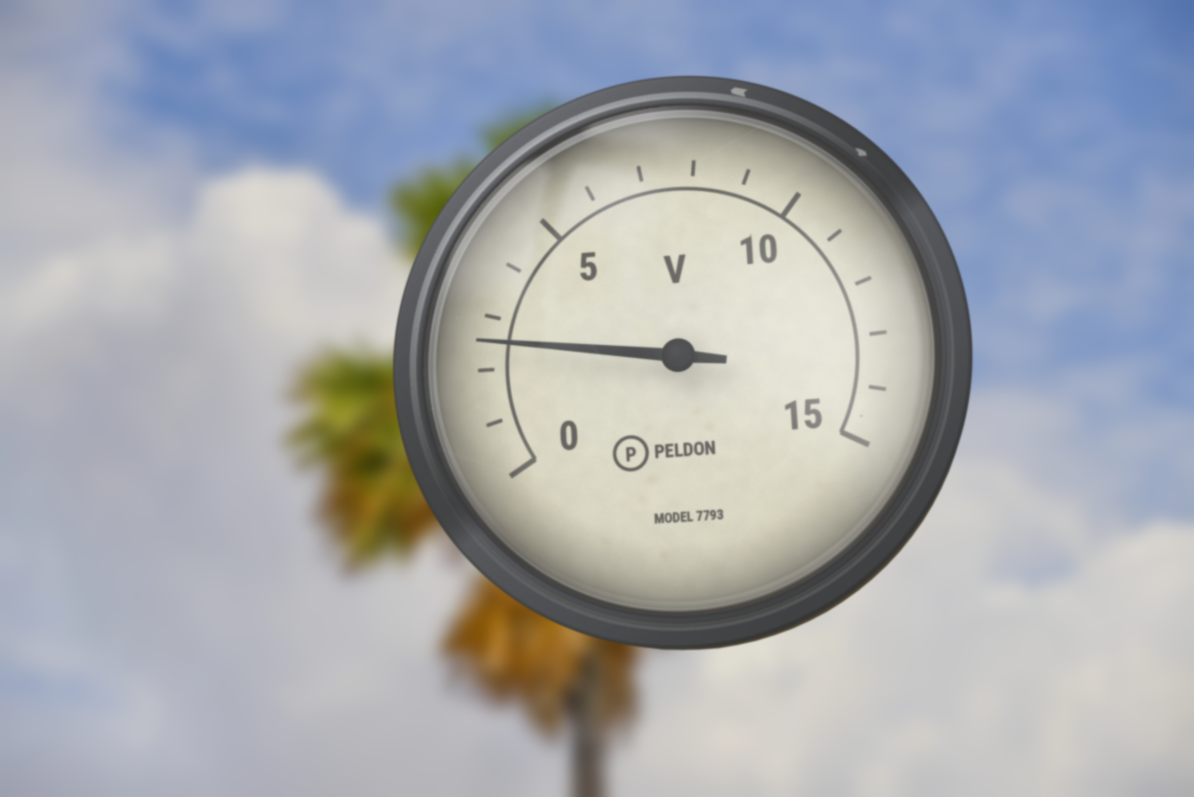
2.5 V
